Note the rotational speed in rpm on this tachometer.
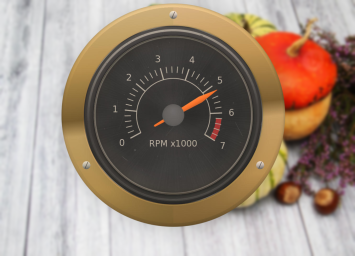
5200 rpm
